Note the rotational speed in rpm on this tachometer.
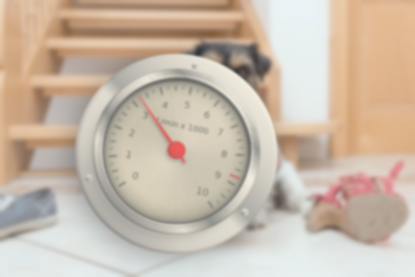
3250 rpm
